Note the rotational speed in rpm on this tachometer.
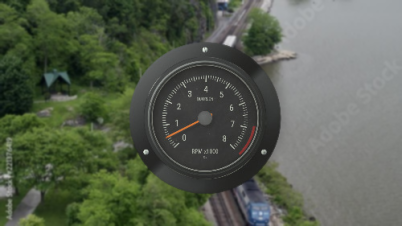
500 rpm
